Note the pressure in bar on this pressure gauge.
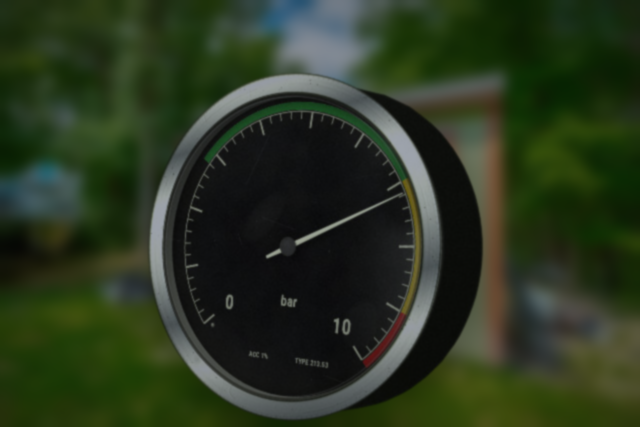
7.2 bar
